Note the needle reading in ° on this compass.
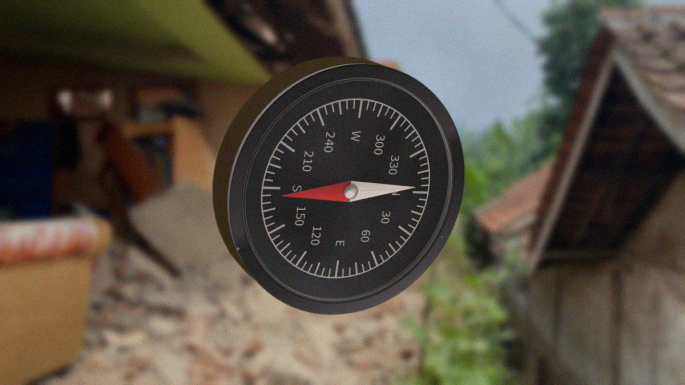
175 °
